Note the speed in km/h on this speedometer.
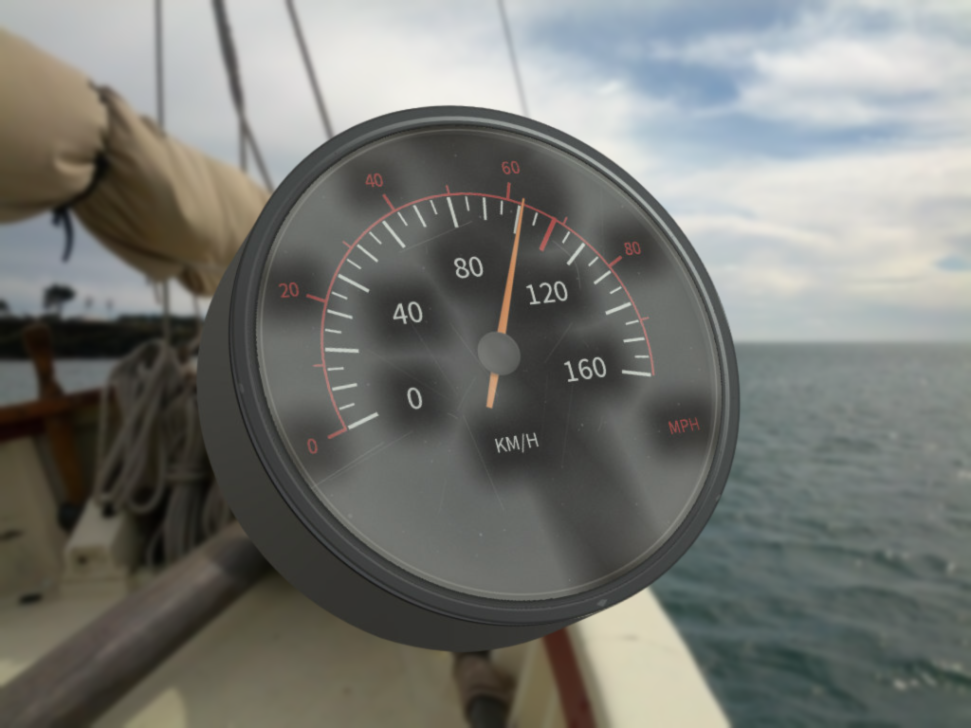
100 km/h
